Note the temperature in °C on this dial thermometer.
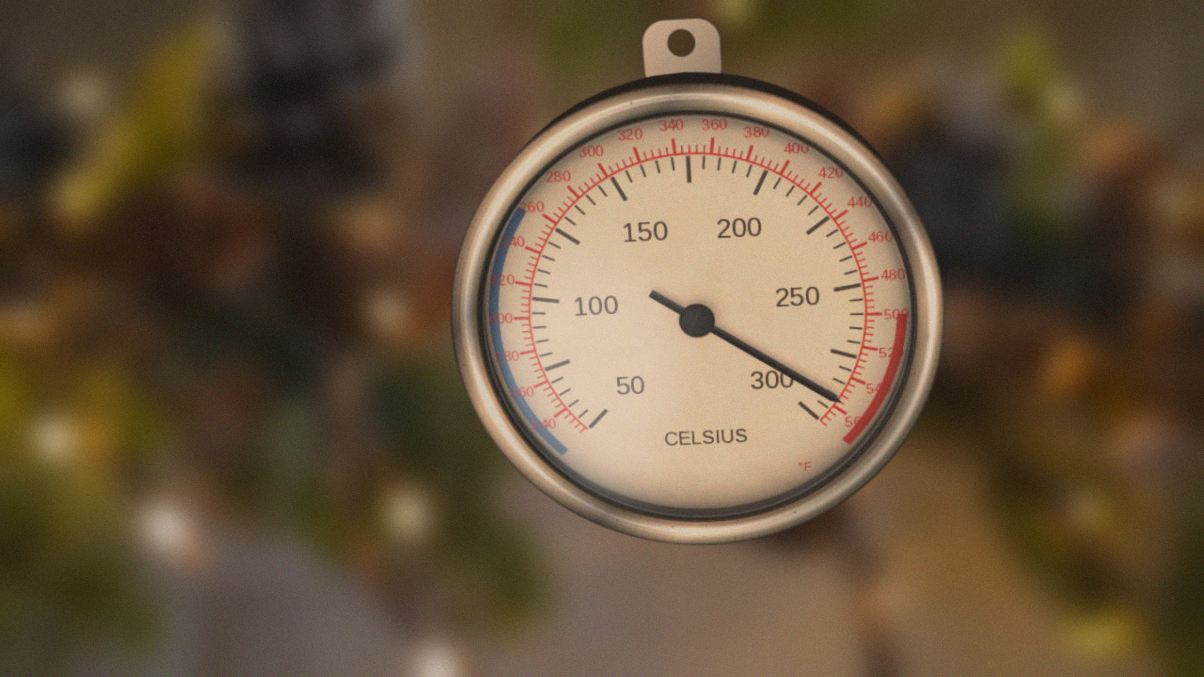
290 °C
